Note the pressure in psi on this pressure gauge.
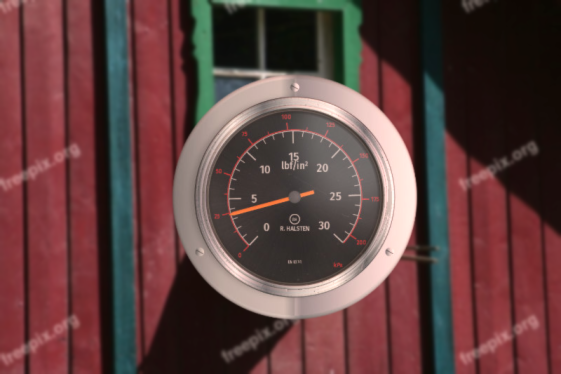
3.5 psi
